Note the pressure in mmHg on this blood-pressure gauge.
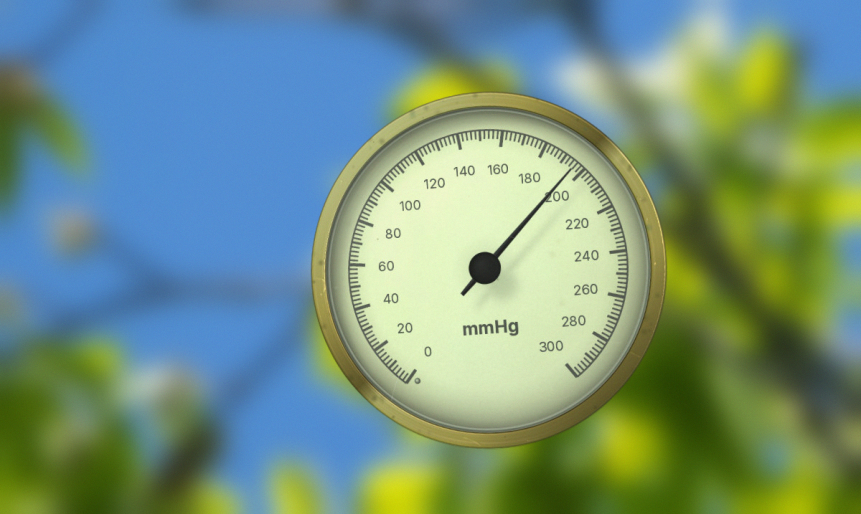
196 mmHg
